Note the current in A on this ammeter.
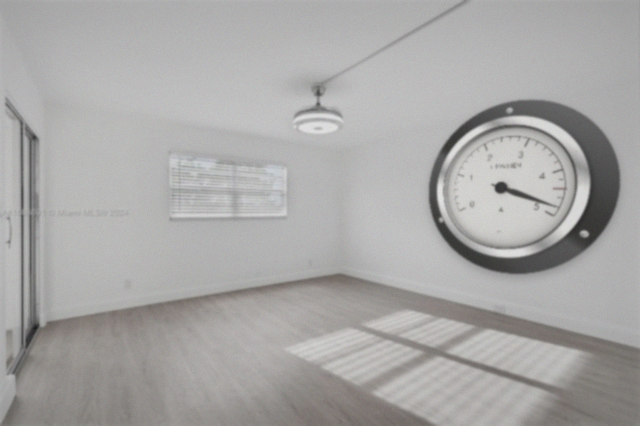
4.8 A
